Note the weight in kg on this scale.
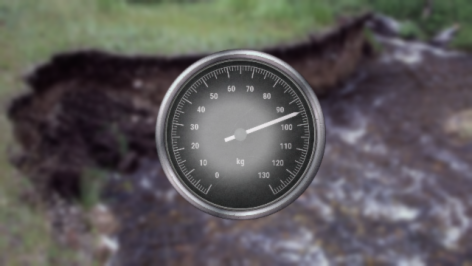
95 kg
